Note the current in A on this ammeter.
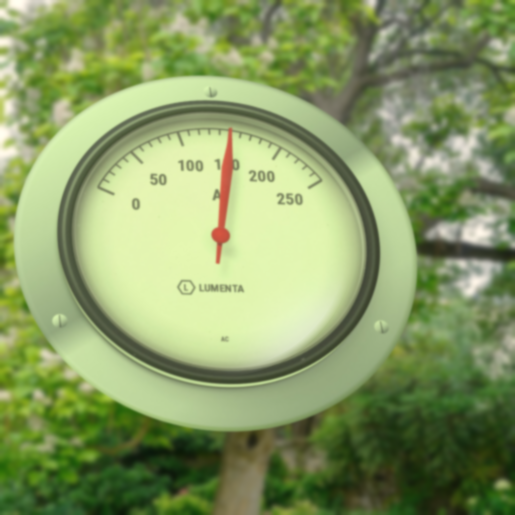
150 A
